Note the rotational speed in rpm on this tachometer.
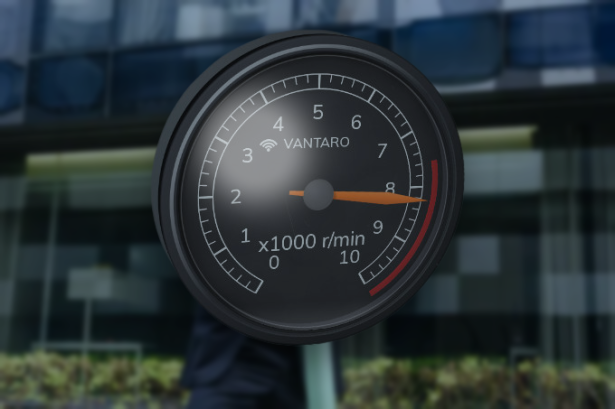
8200 rpm
